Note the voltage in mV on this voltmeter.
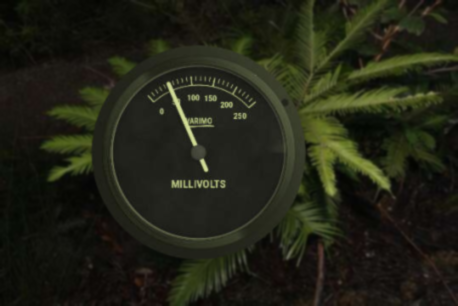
50 mV
